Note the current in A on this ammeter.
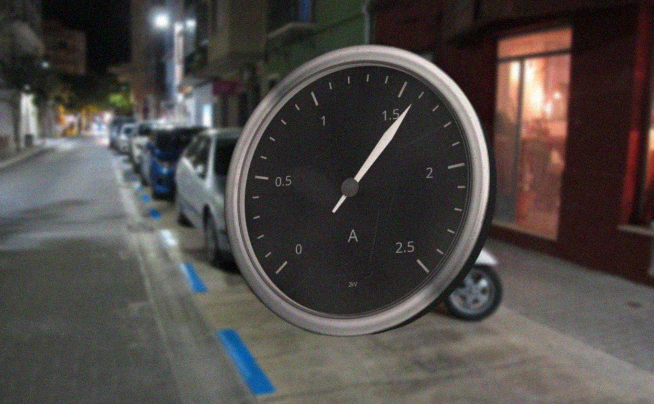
1.6 A
